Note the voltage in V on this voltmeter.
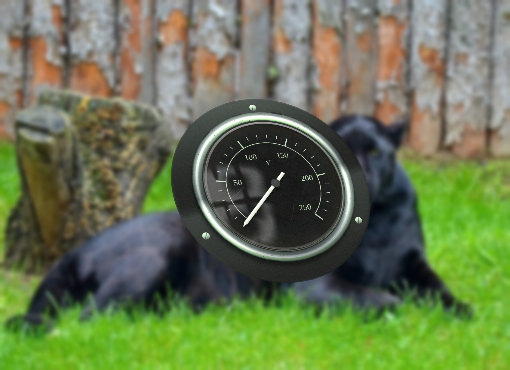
0 V
